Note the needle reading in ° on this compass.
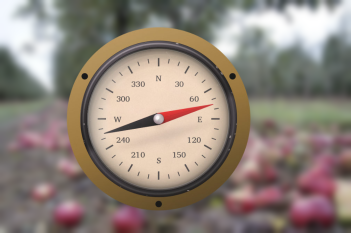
75 °
